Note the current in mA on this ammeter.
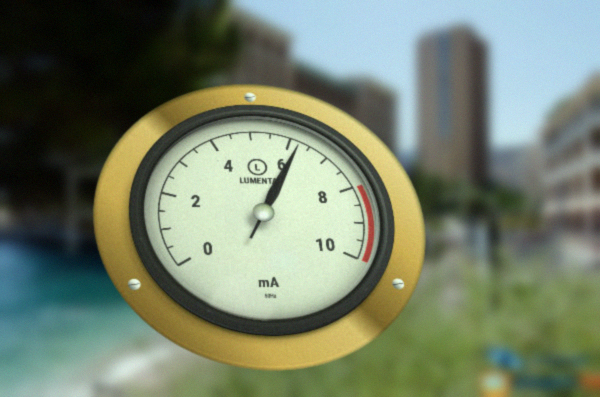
6.25 mA
